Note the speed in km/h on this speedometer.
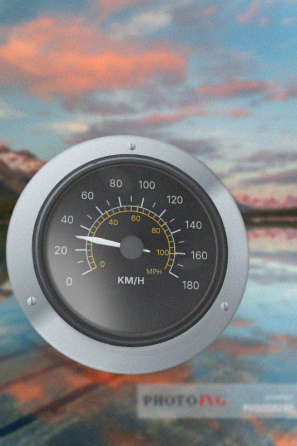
30 km/h
